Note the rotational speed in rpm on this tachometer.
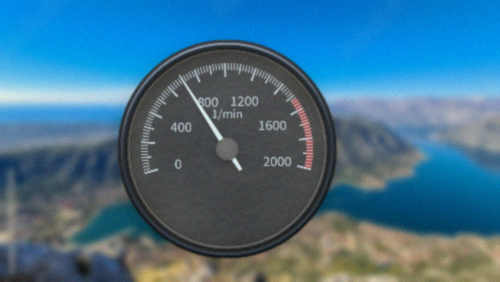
700 rpm
